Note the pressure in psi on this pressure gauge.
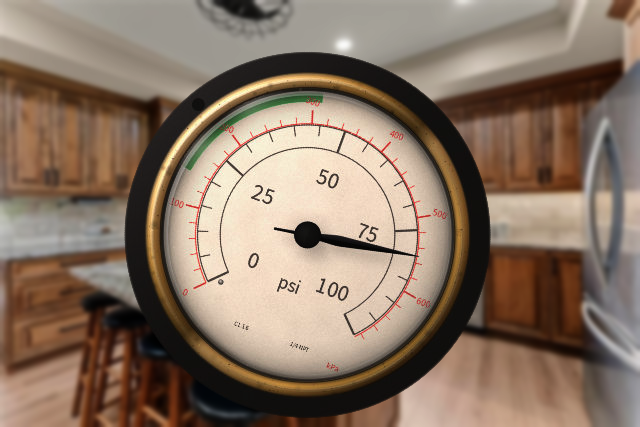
80 psi
